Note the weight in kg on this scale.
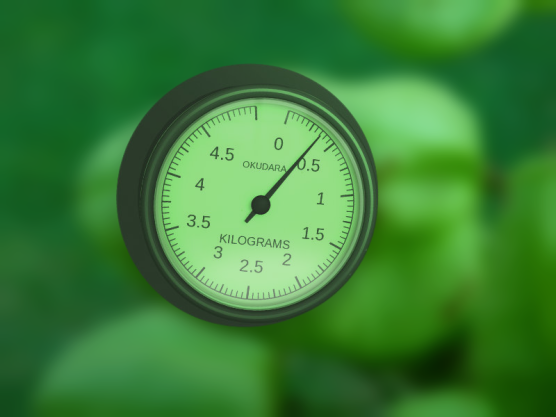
0.35 kg
